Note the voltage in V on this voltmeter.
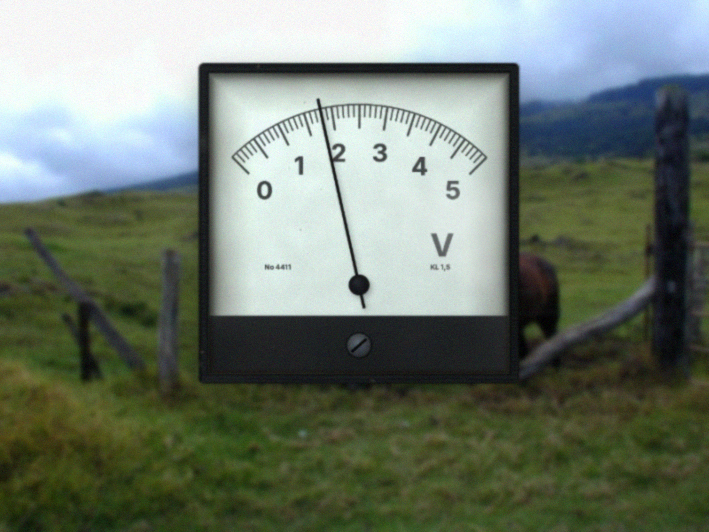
1.8 V
